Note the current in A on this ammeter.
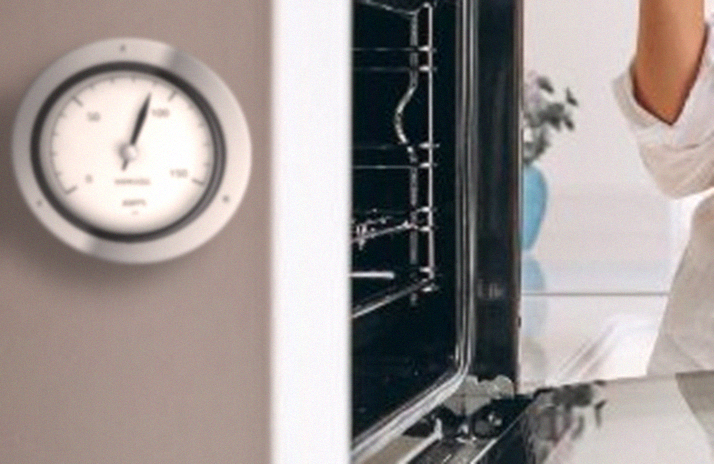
90 A
